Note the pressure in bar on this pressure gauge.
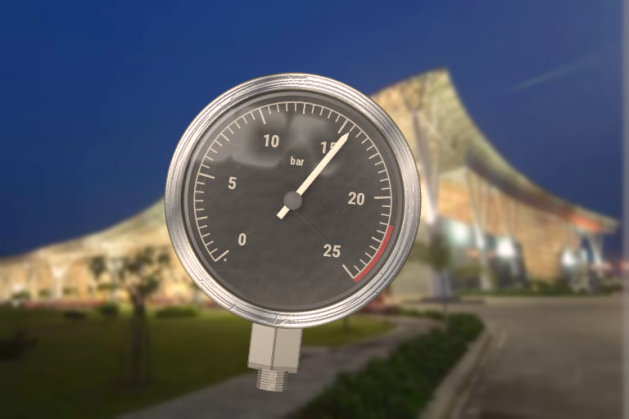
15.5 bar
